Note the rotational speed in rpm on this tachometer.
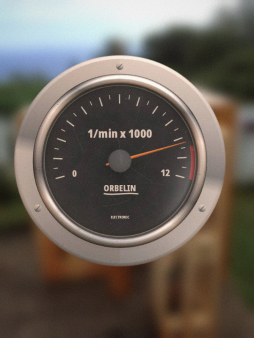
10250 rpm
